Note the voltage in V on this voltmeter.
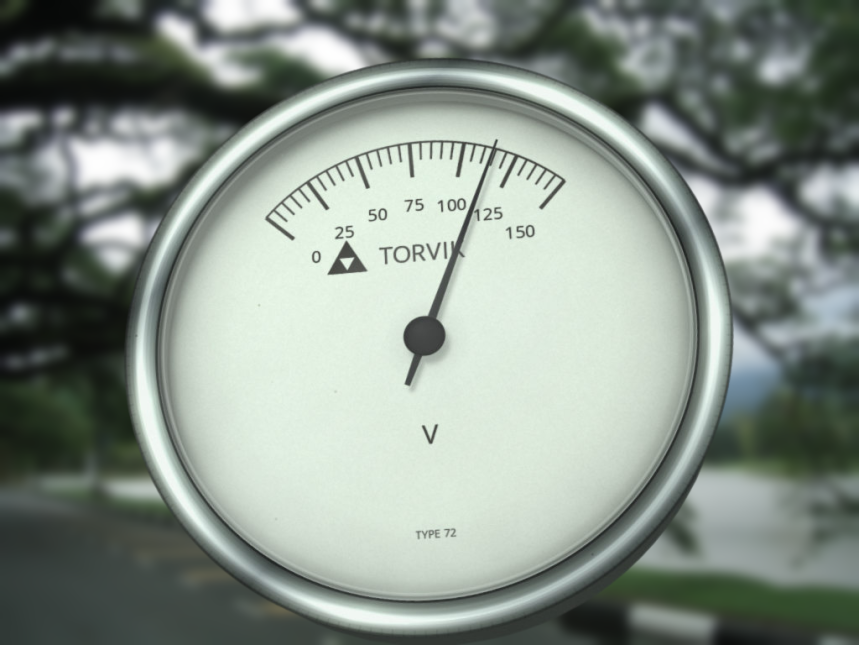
115 V
